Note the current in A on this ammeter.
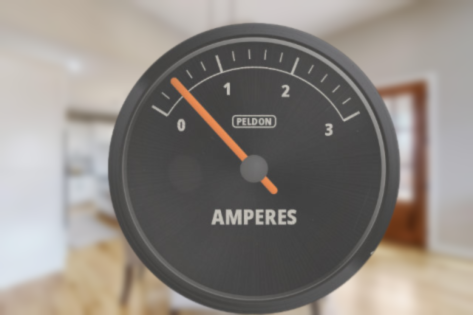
0.4 A
